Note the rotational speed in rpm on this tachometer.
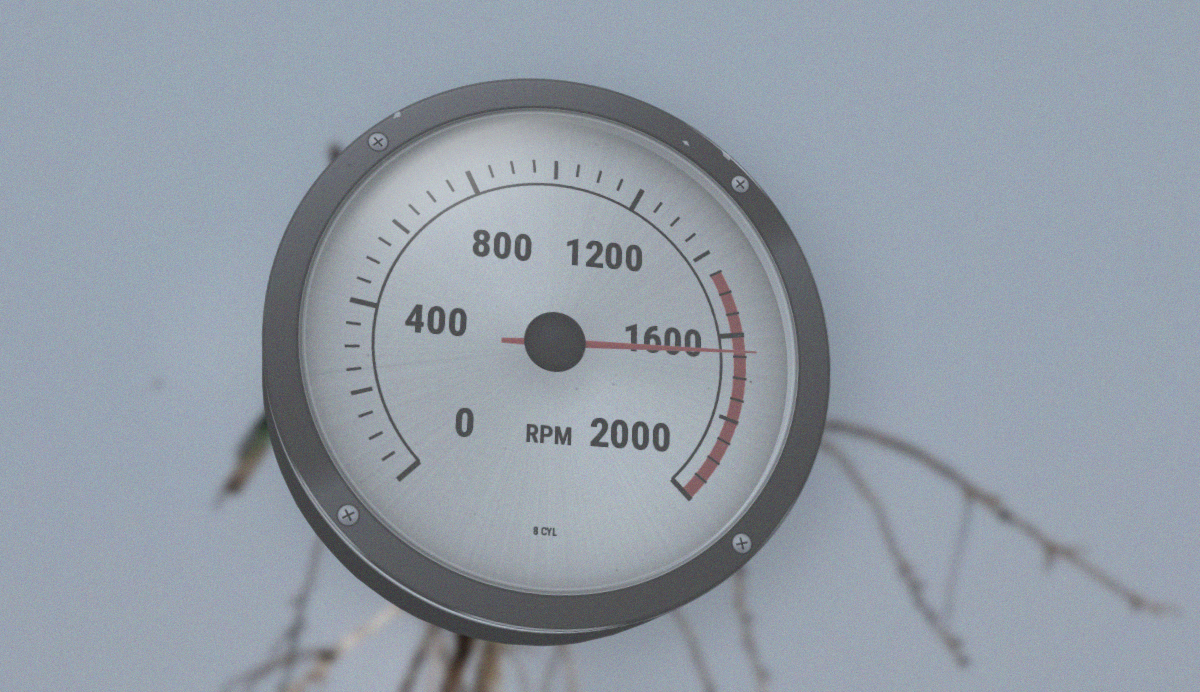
1650 rpm
